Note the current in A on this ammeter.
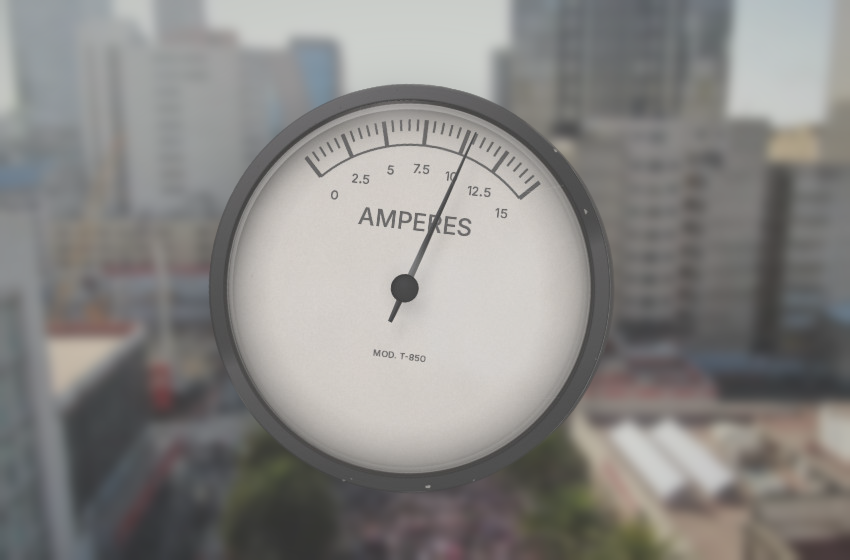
10.5 A
